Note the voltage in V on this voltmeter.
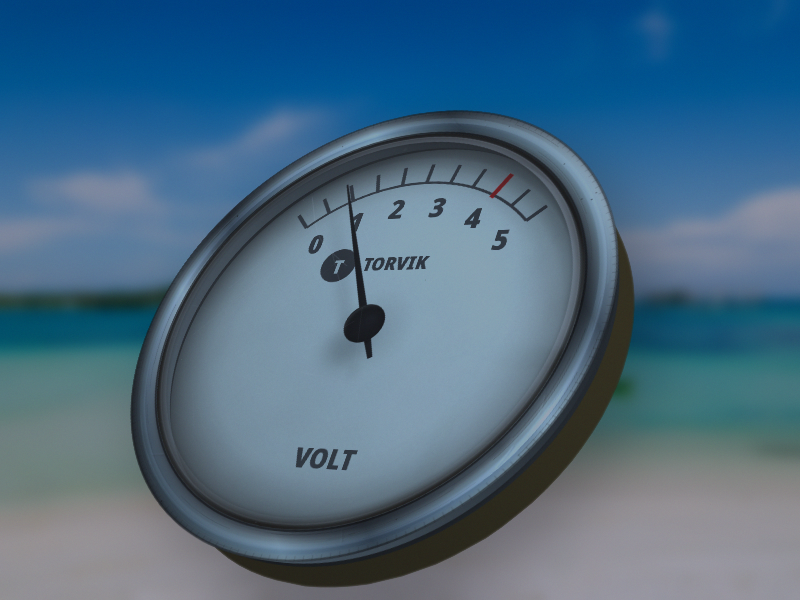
1 V
